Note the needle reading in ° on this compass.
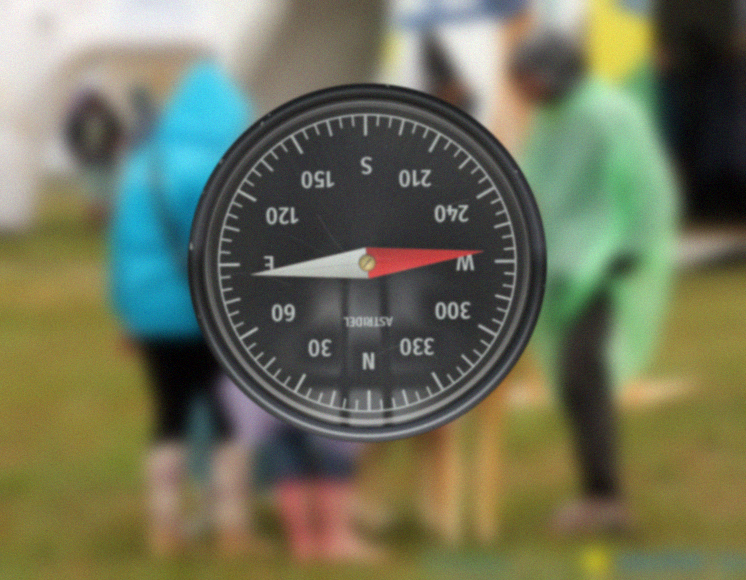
265 °
